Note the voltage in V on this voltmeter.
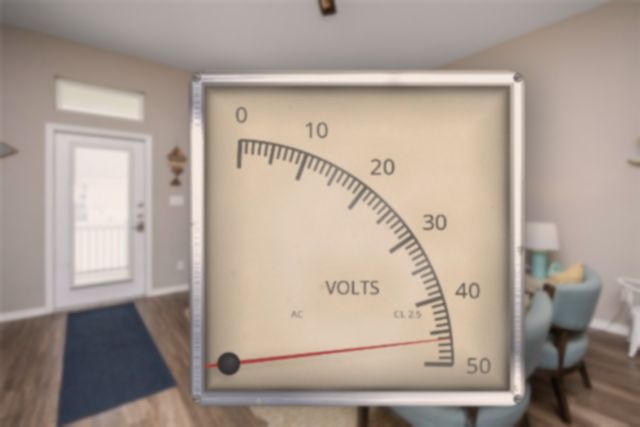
46 V
